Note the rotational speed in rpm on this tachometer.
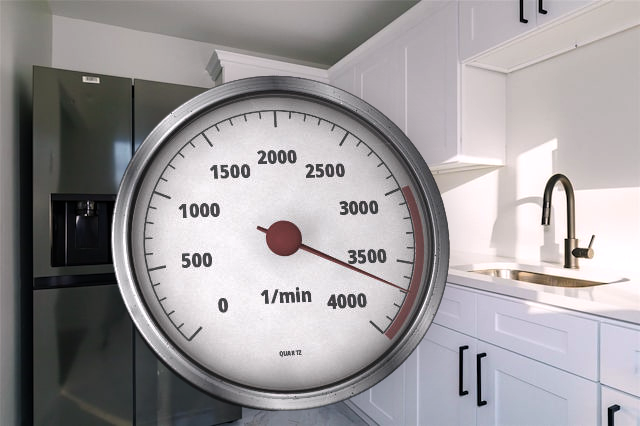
3700 rpm
